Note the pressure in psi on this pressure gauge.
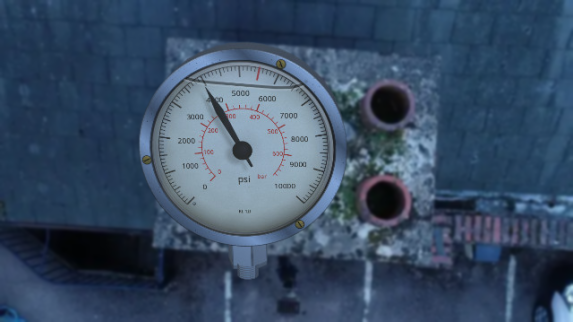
4000 psi
